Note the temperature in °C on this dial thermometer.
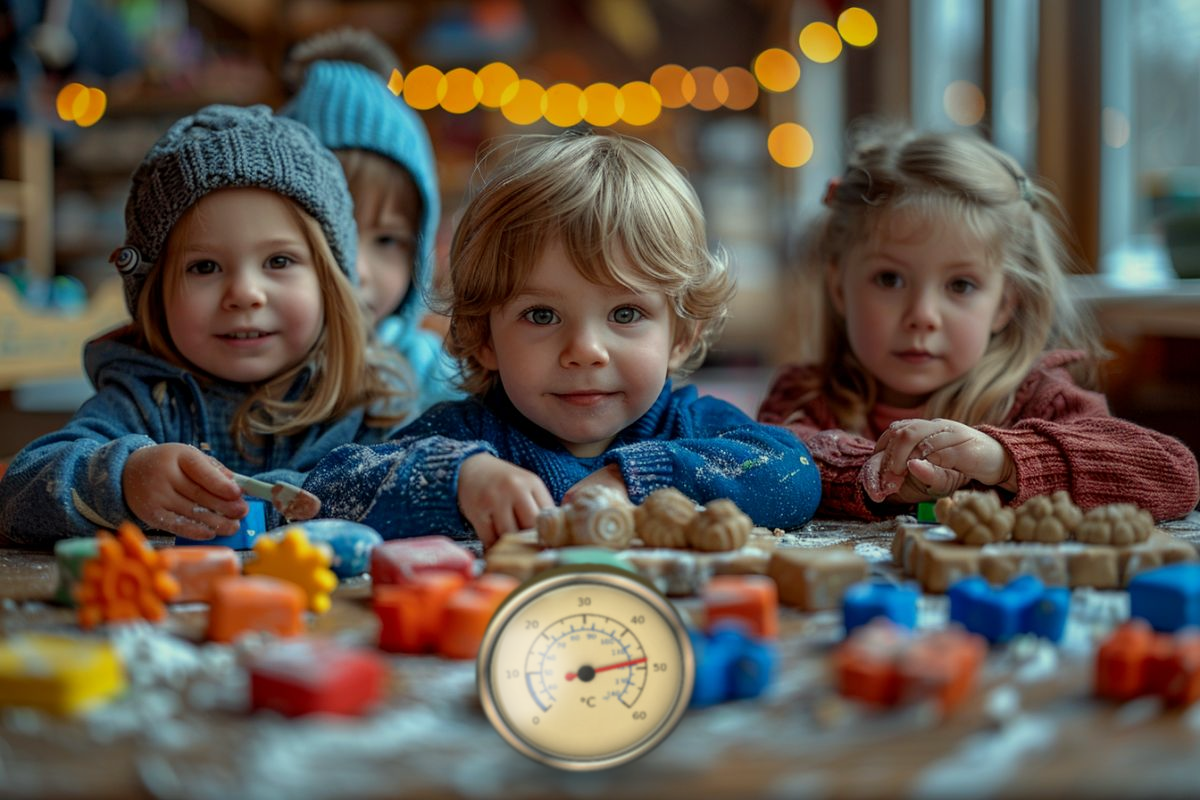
47.5 °C
